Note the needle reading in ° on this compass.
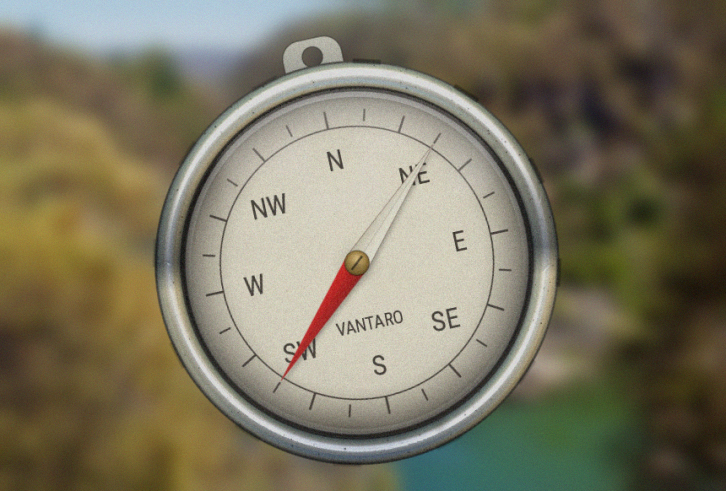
225 °
